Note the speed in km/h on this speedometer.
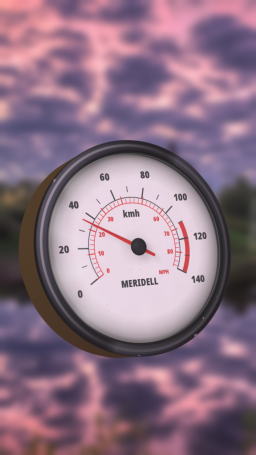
35 km/h
